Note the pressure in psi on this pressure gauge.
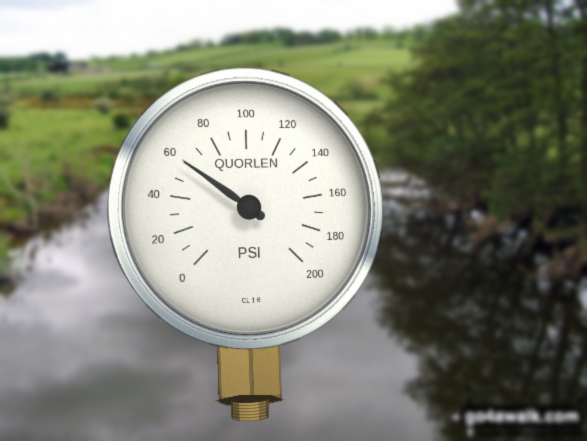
60 psi
